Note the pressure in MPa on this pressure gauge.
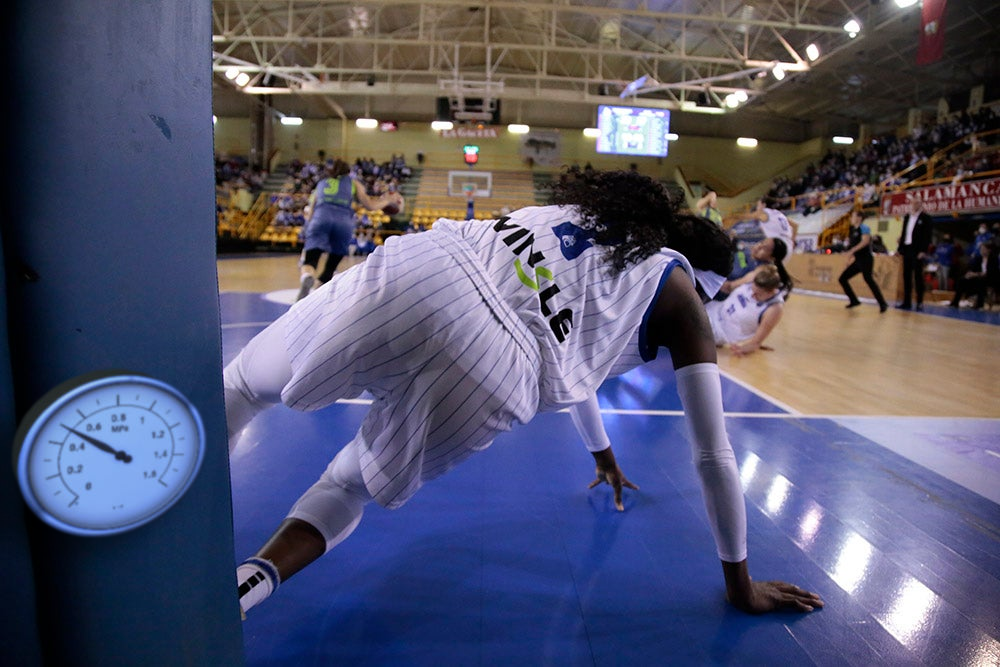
0.5 MPa
